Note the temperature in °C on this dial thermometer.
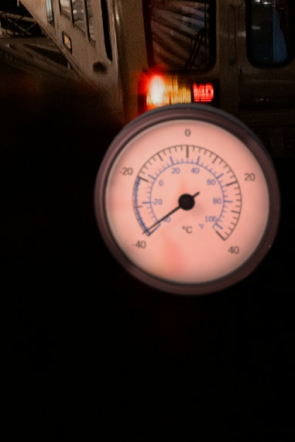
-38 °C
